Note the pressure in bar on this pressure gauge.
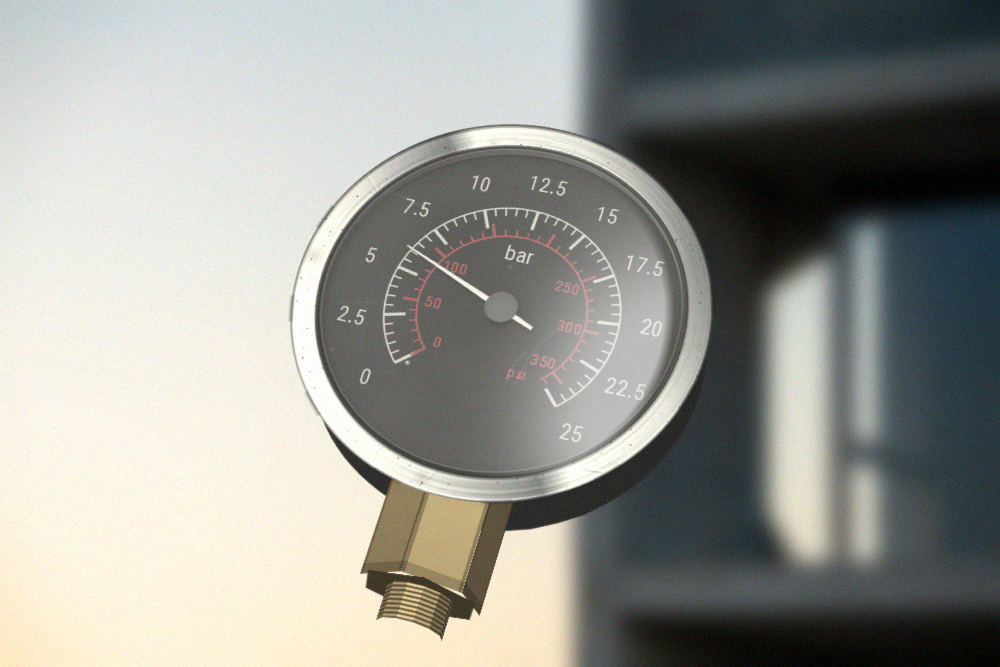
6 bar
